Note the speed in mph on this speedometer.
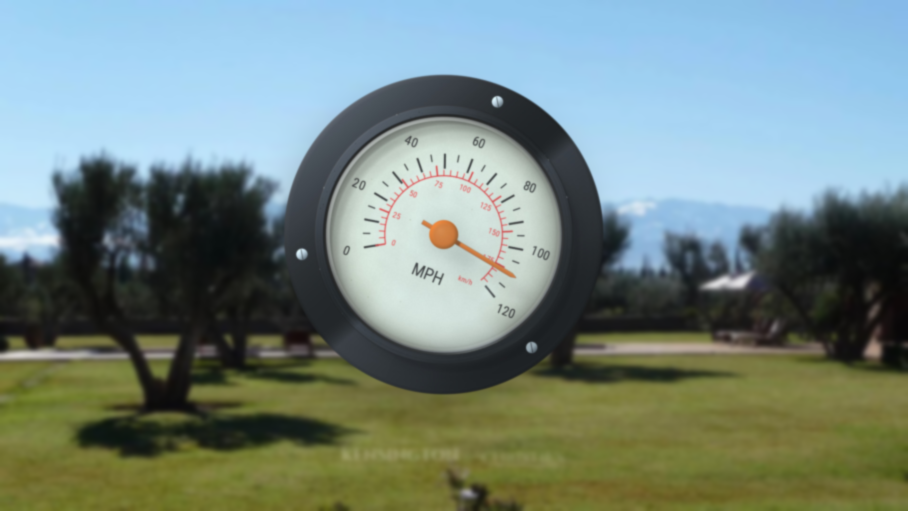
110 mph
